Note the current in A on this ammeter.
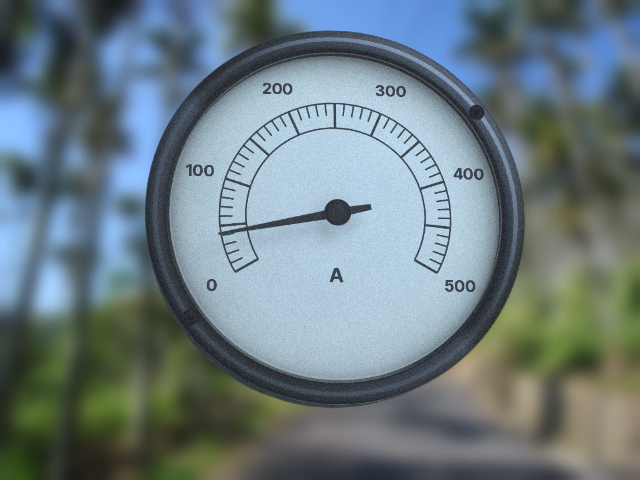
40 A
